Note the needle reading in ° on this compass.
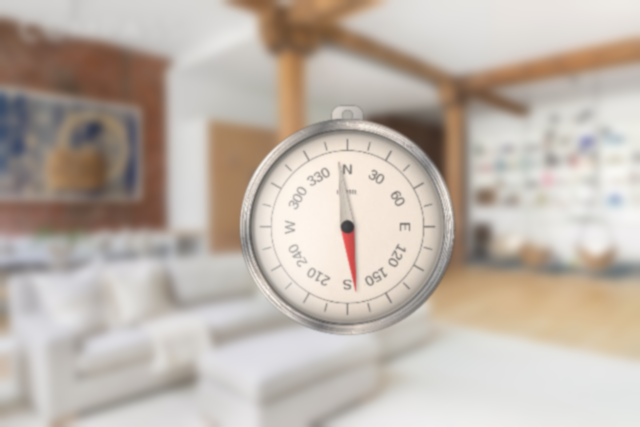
172.5 °
